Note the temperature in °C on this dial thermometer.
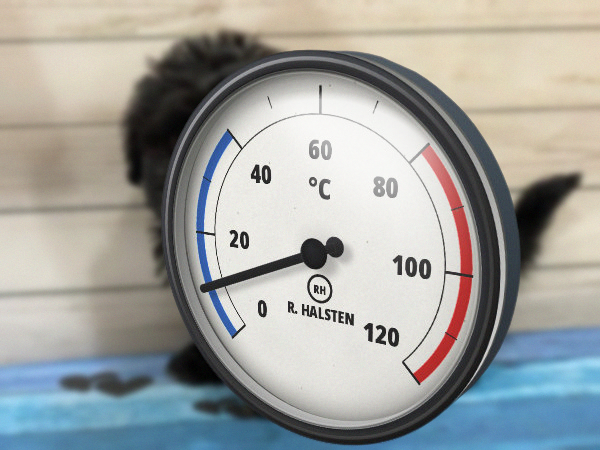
10 °C
